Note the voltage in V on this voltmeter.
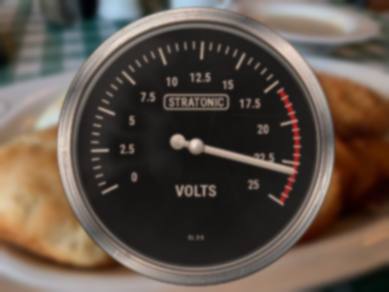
23 V
